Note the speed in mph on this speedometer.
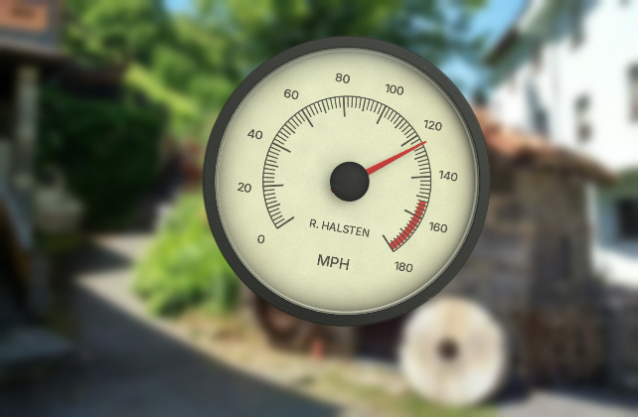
124 mph
